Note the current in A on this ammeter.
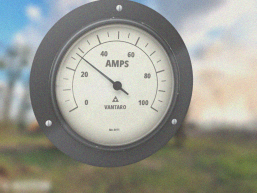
27.5 A
